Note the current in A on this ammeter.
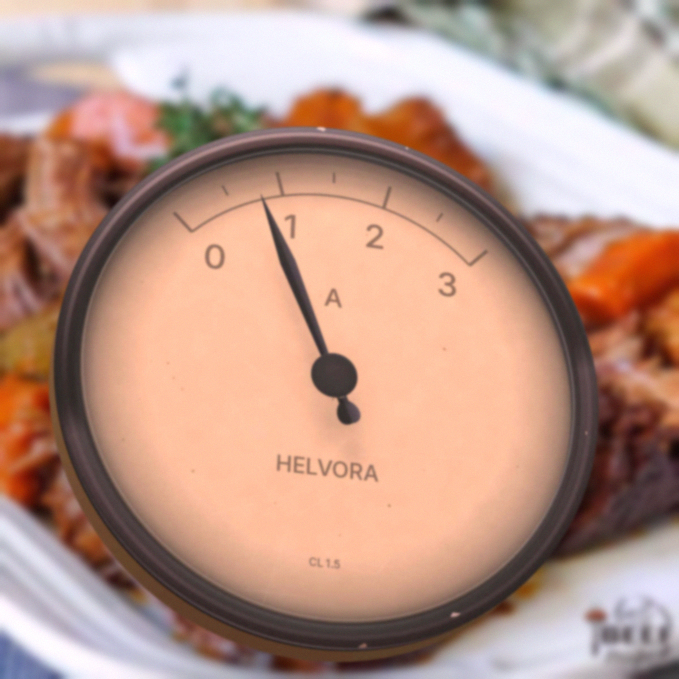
0.75 A
